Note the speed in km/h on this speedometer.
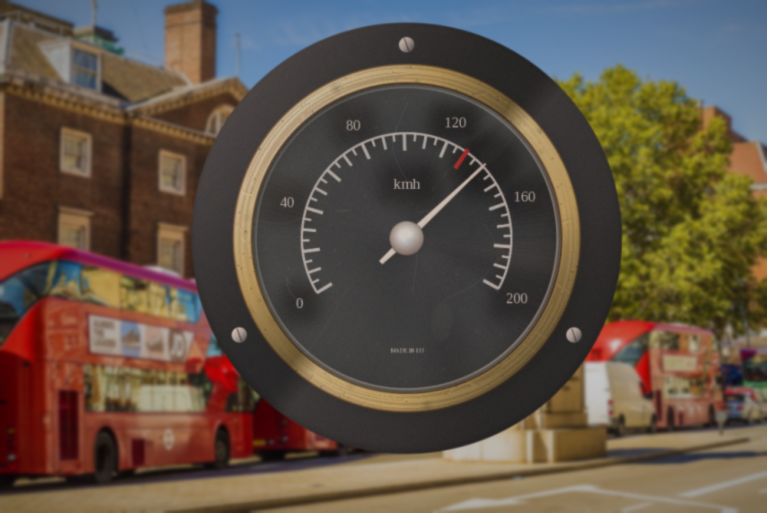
140 km/h
